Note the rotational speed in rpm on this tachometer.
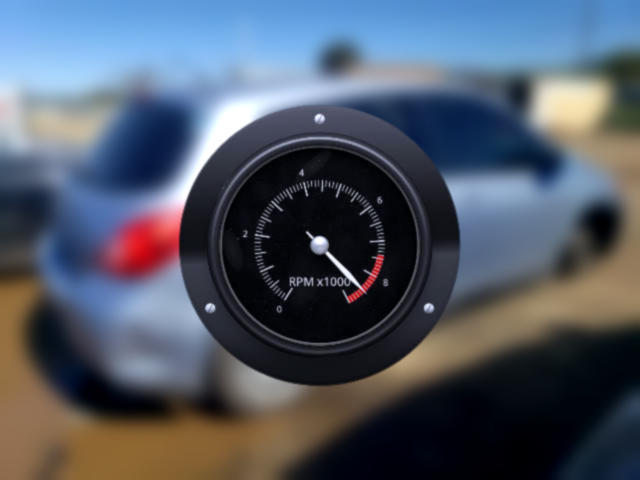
8500 rpm
